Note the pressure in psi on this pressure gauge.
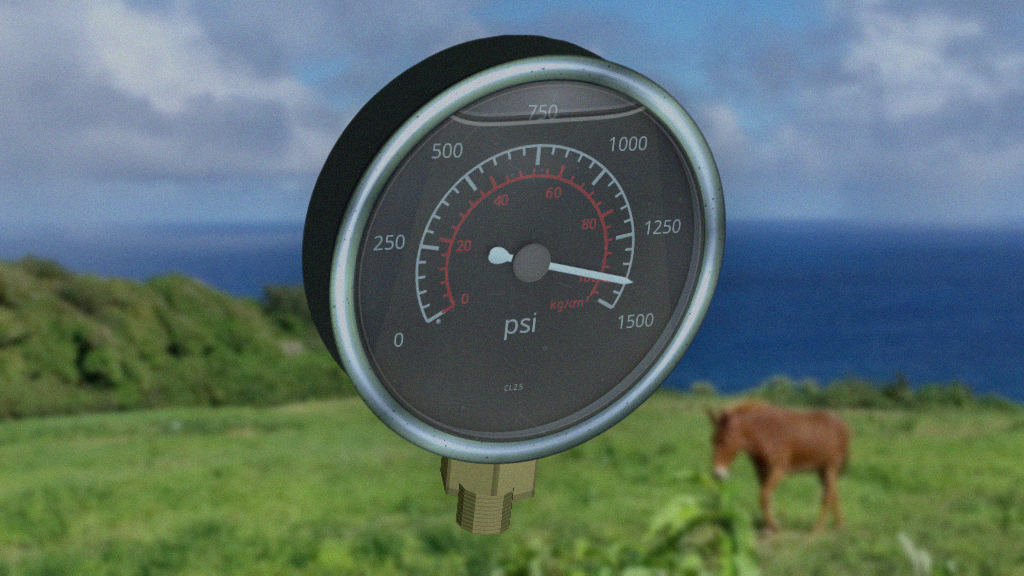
1400 psi
